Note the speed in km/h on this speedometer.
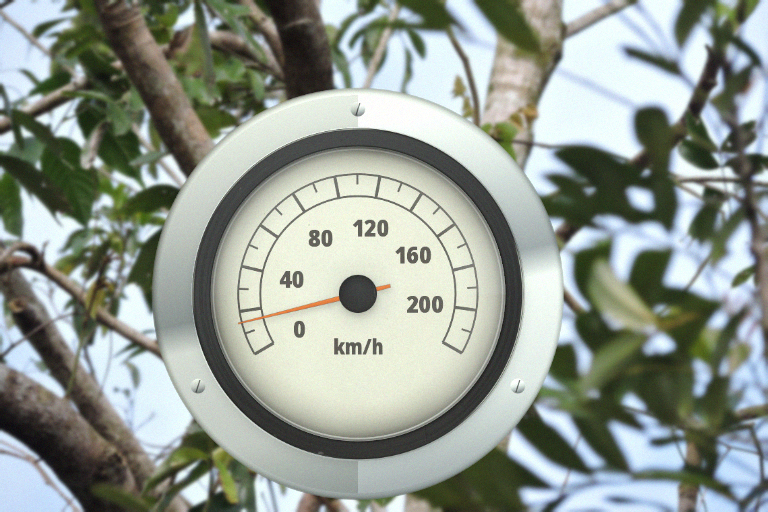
15 km/h
